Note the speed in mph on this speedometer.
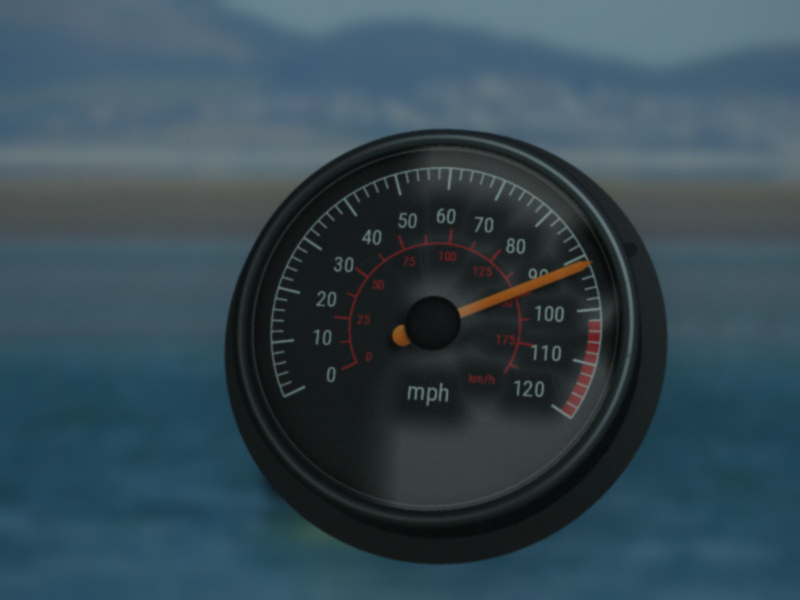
92 mph
